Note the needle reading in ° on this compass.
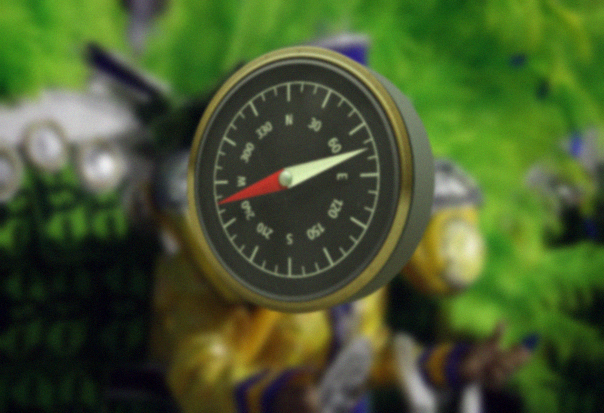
255 °
